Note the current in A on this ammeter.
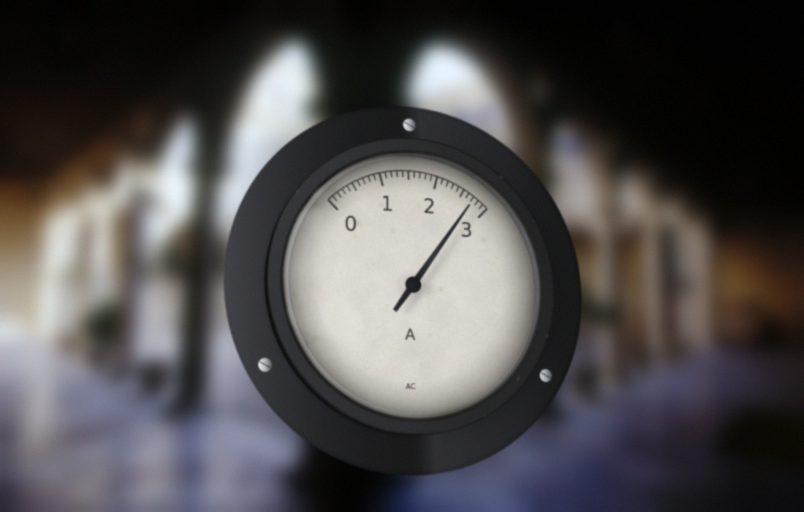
2.7 A
